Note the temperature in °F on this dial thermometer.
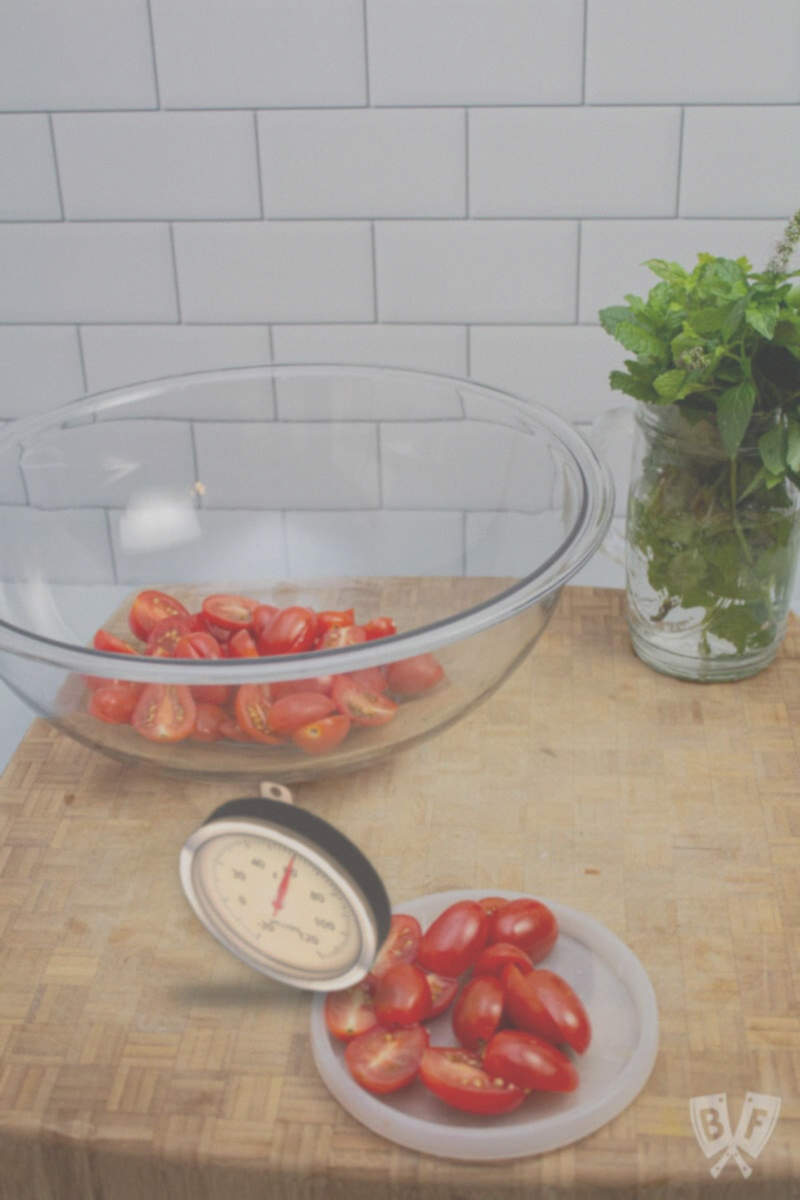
60 °F
